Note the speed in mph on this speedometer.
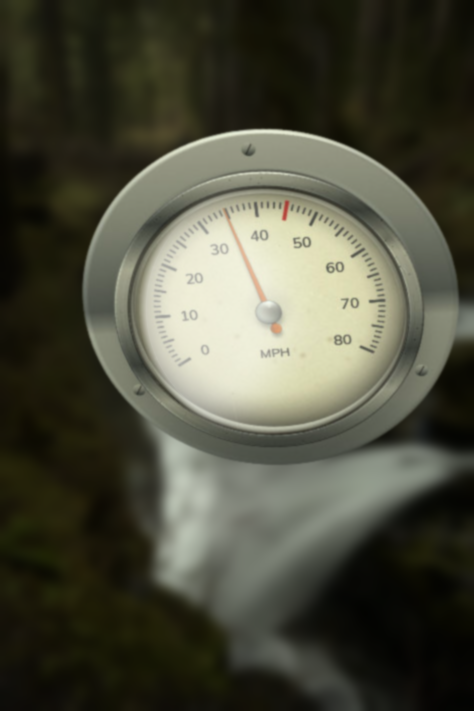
35 mph
